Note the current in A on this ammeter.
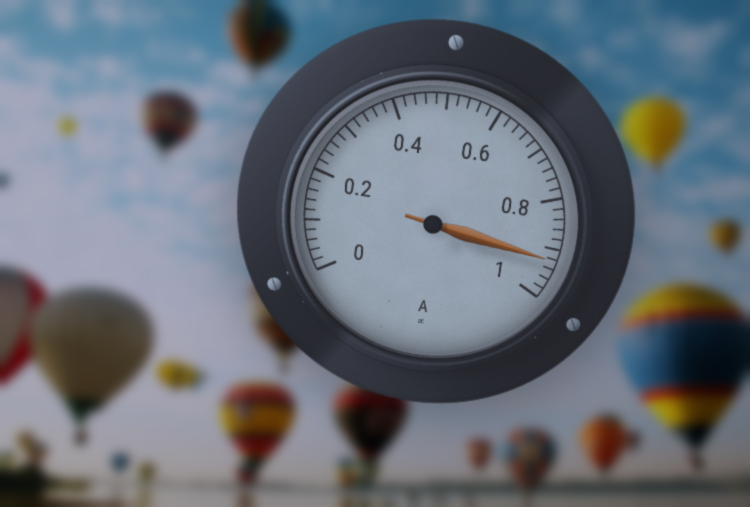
0.92 A
